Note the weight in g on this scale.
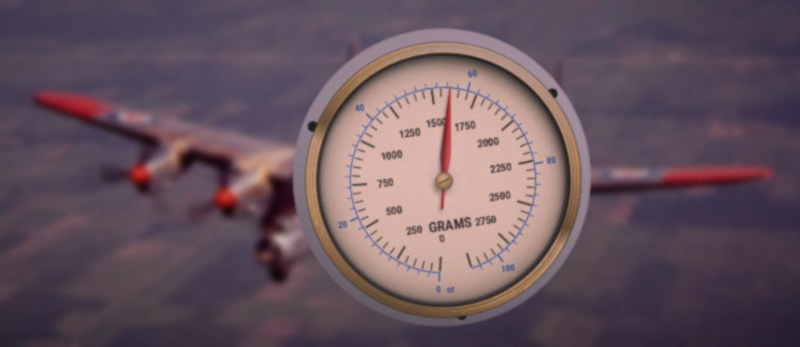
1600 g
